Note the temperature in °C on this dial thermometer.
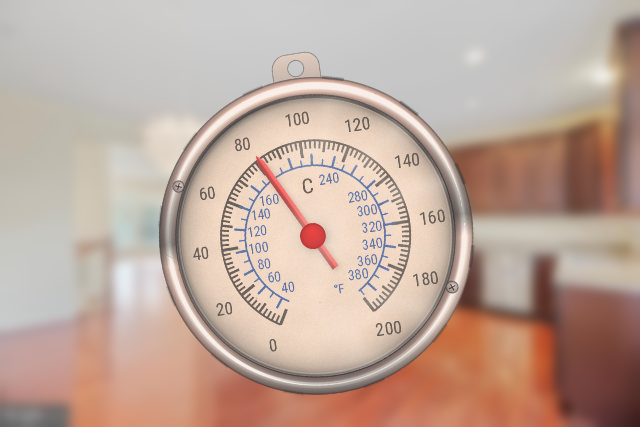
82 °C
